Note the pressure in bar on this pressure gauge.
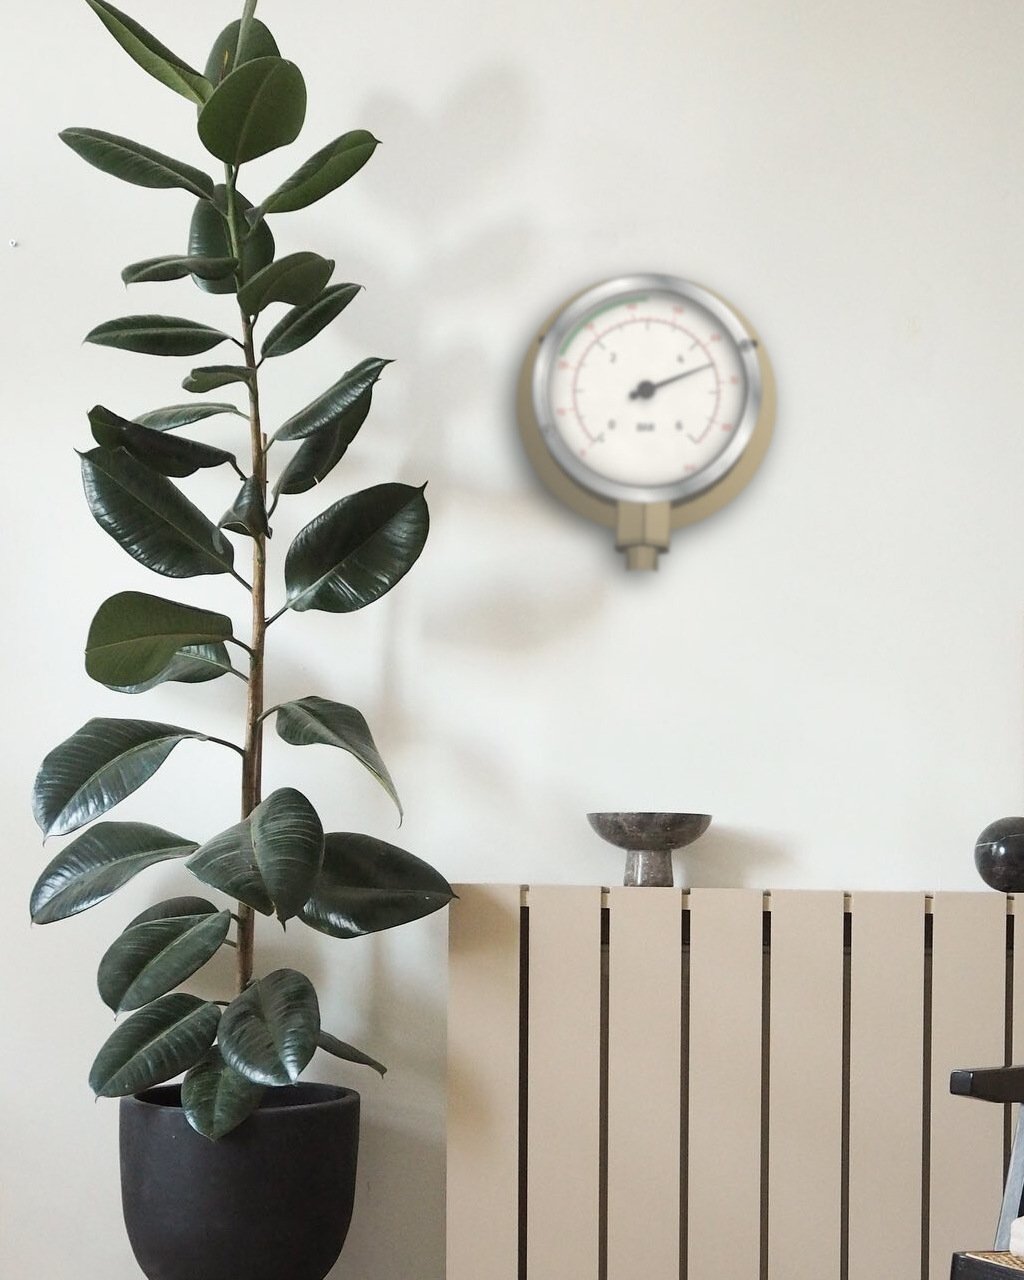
4.5 bar
